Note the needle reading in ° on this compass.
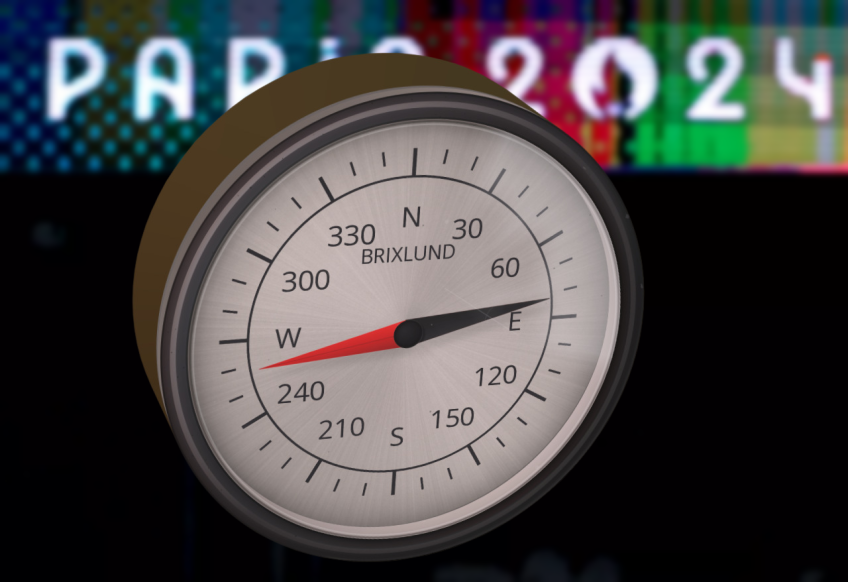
260 °
